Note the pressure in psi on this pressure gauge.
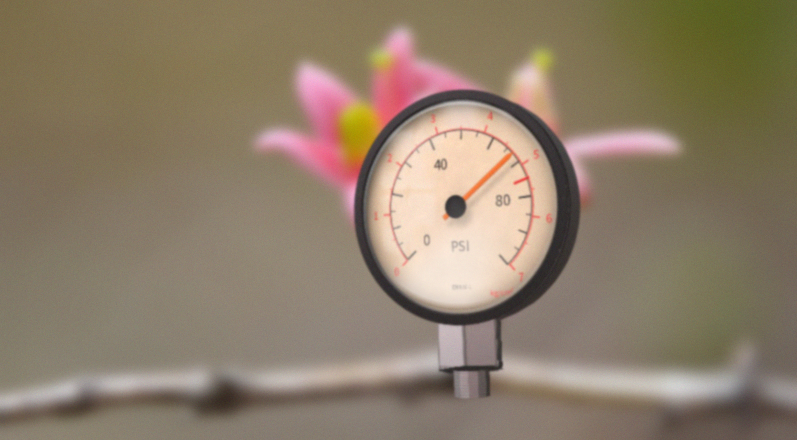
67.5 psi
